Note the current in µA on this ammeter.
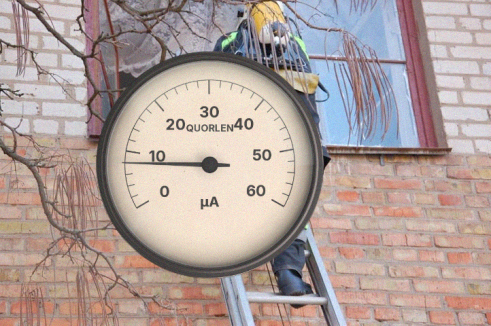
8 µA
